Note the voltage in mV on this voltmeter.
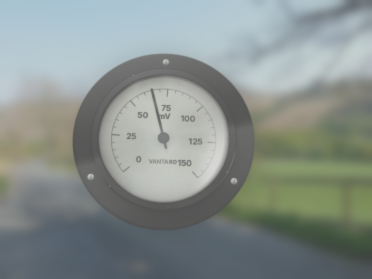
65 mV
